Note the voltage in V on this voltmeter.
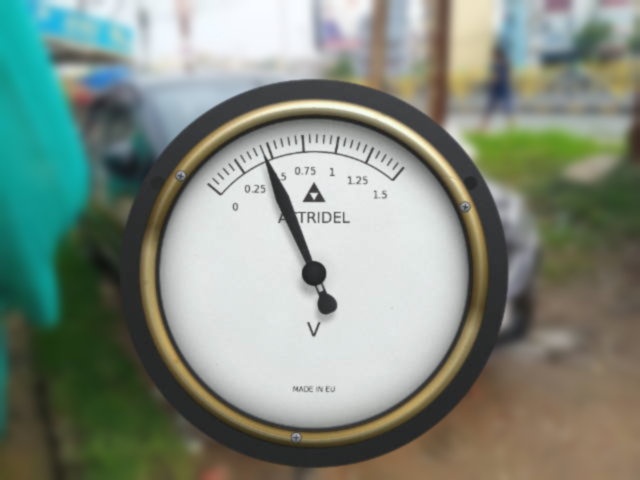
0.45 V
